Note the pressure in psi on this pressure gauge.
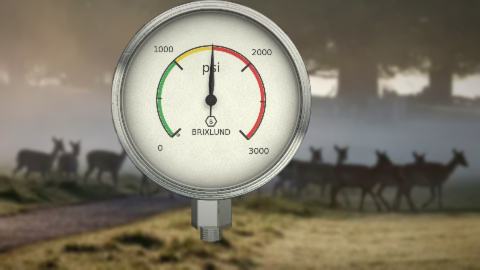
1500 psi
